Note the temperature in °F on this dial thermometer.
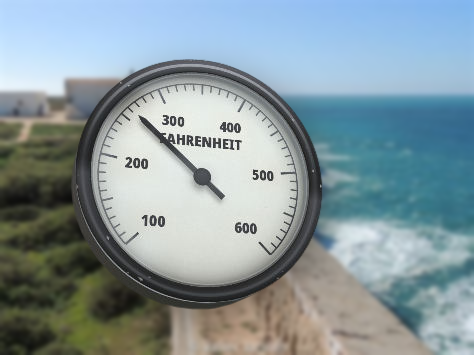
260 °F
